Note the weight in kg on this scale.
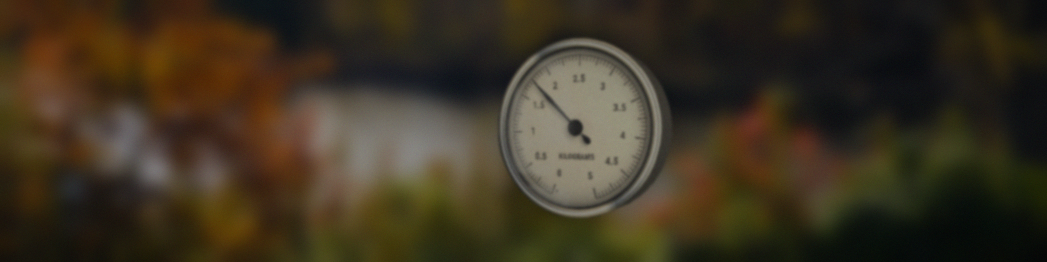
1.75 kg
